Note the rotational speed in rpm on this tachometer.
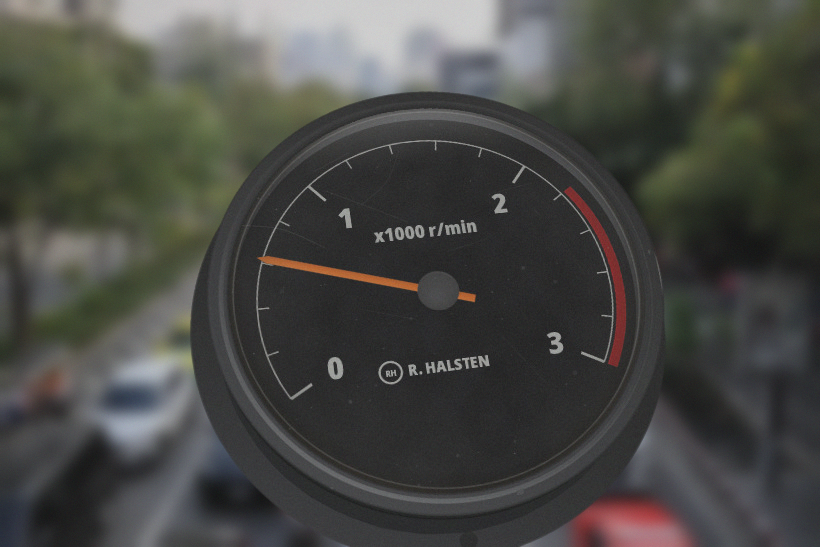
600 rpm
